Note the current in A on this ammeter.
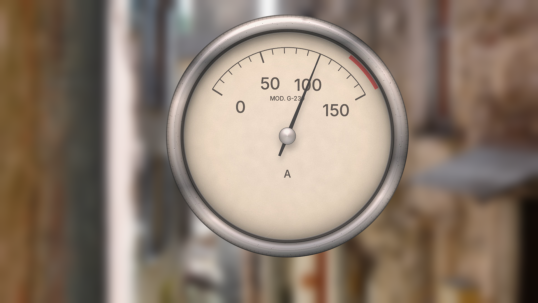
100 A
